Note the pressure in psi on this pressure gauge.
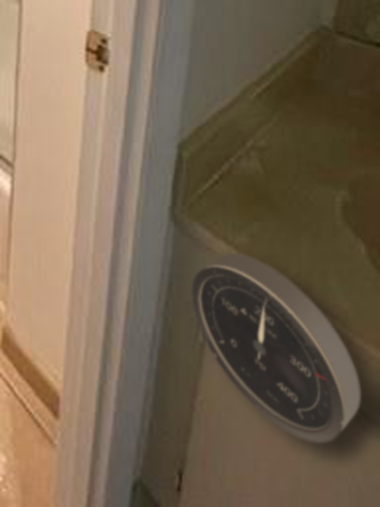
200 psi
